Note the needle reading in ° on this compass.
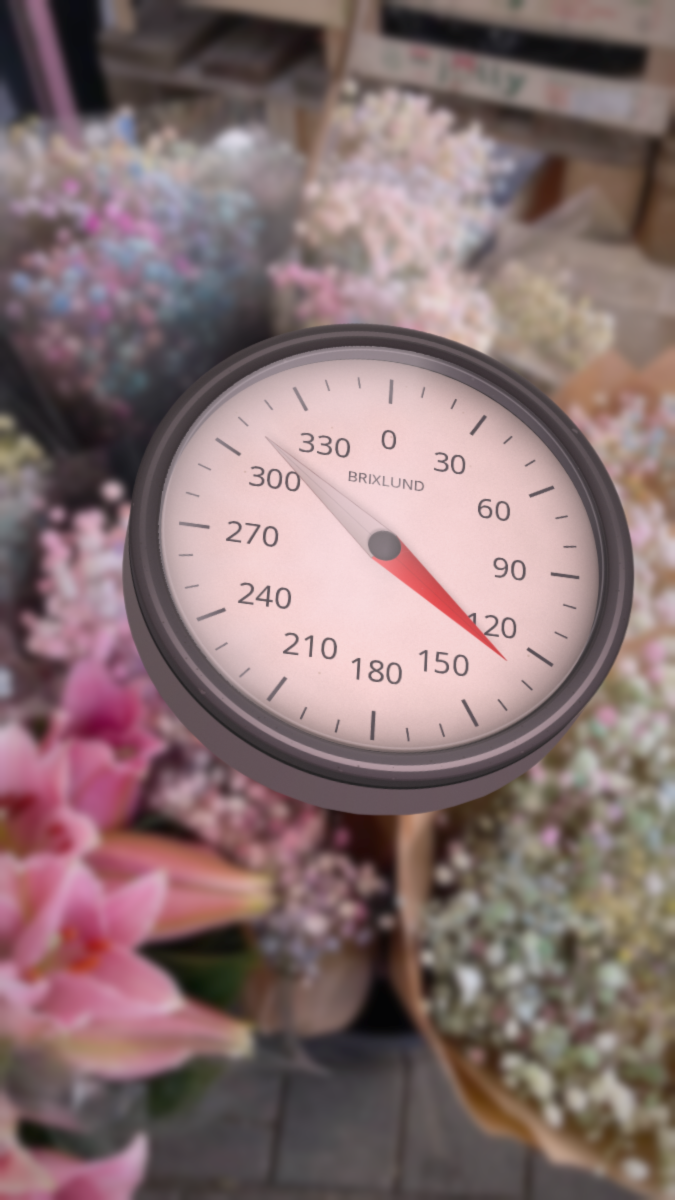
130 °
